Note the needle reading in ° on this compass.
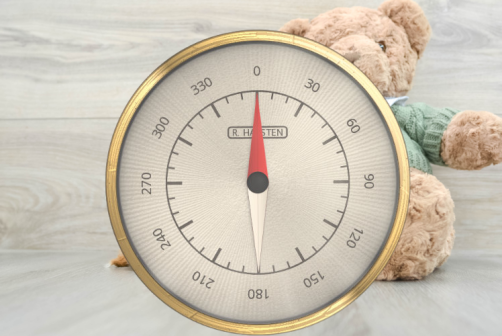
0 °
